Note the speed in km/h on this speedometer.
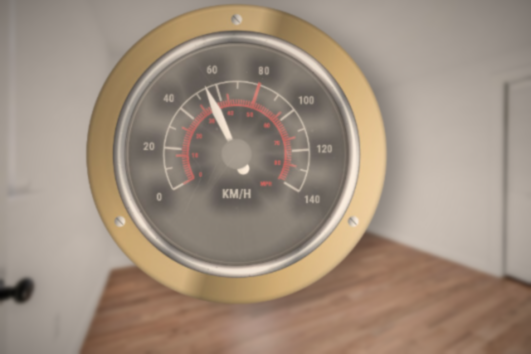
55 km/h
